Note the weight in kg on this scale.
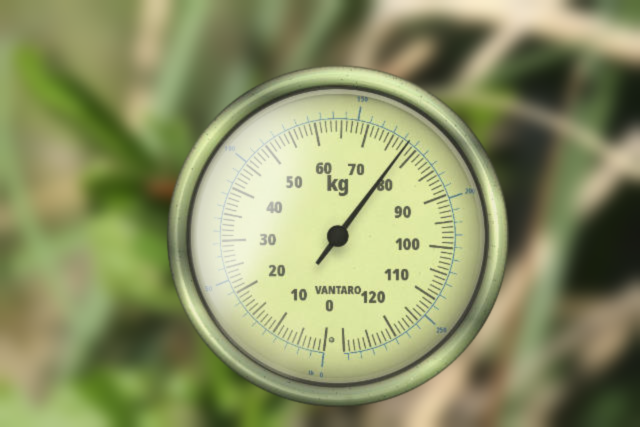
78 kg
